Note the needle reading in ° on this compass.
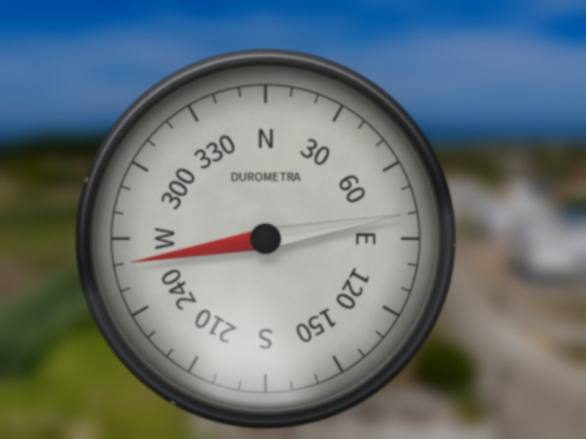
260 °
